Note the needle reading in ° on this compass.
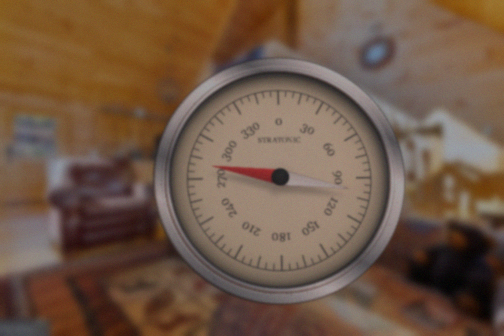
280 °
